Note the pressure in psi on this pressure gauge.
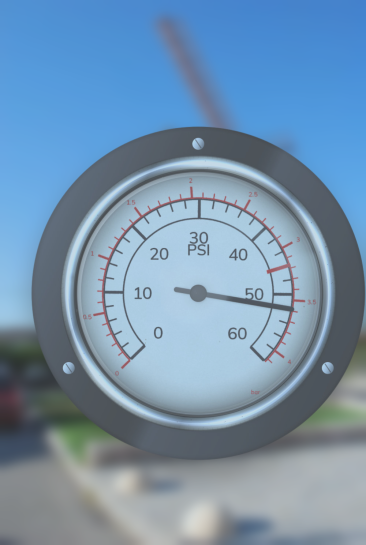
52 psi
